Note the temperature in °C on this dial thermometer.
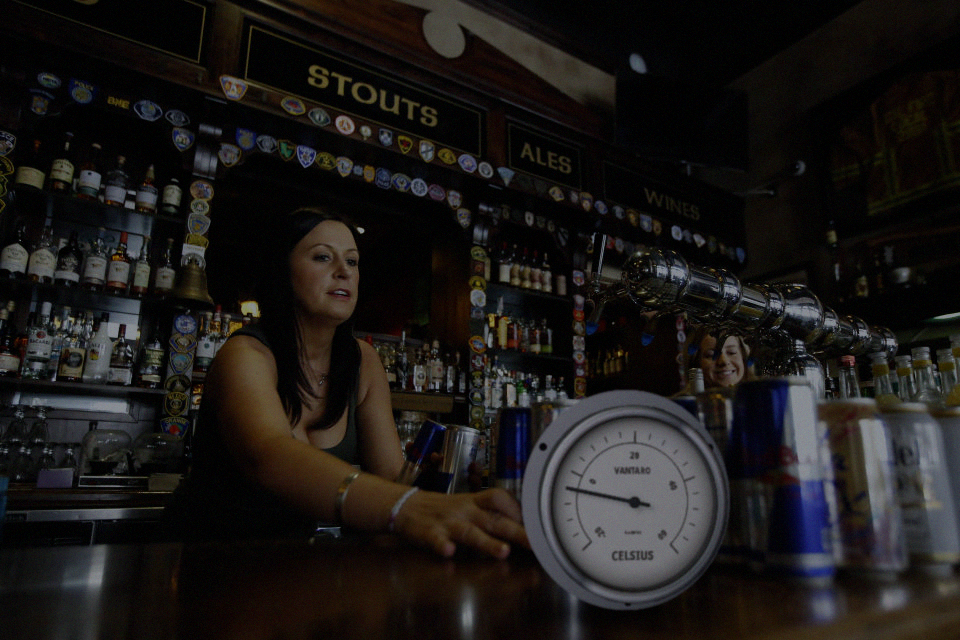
-4 °C
